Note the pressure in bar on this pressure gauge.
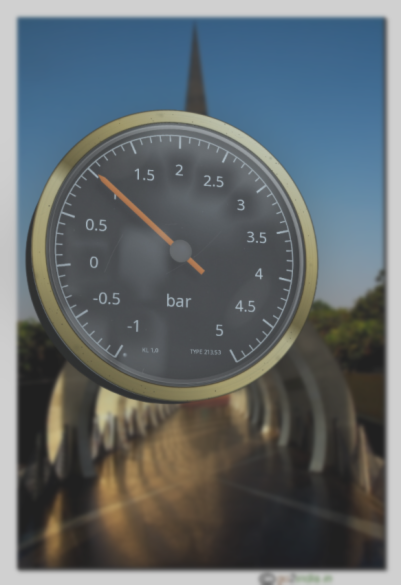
1 bar
